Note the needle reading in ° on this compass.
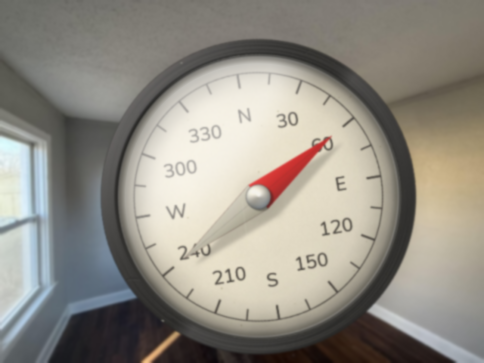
60 °
